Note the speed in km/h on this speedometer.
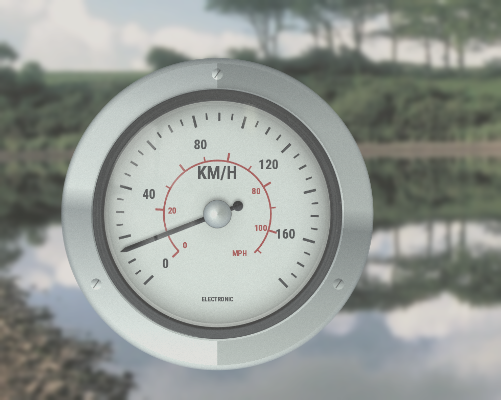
15 km/h
